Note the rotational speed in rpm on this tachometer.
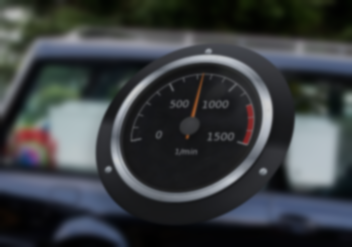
750 rpm
